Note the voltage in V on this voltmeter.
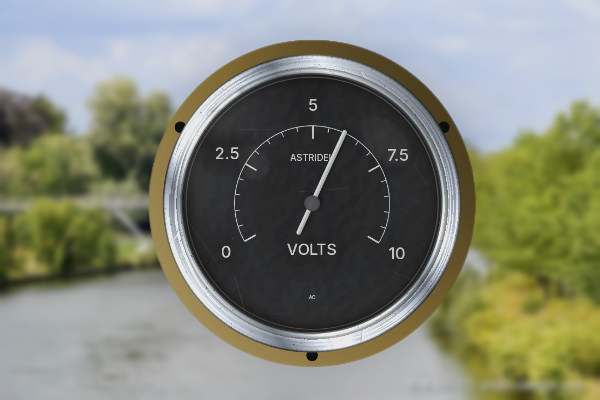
6 V
